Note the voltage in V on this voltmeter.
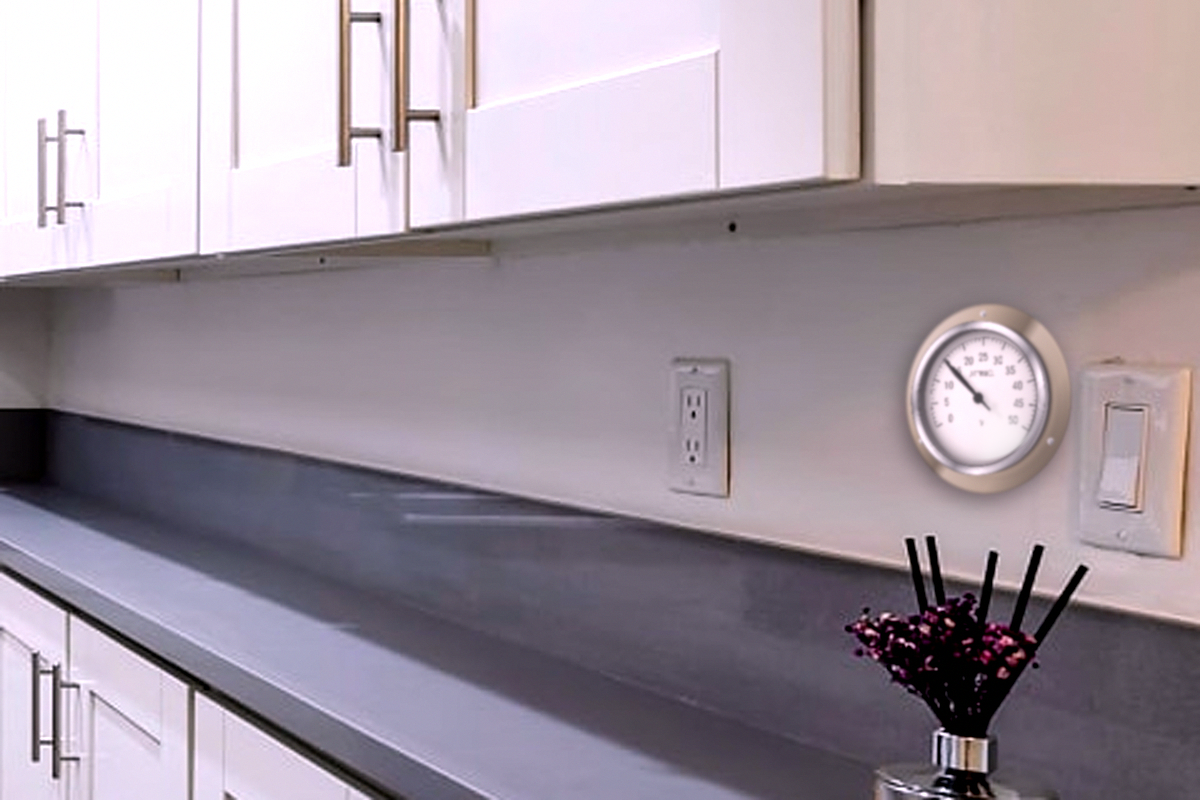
15 V
